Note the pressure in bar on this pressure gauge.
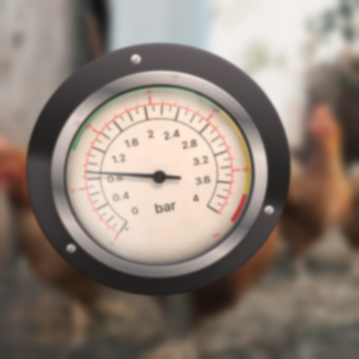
0.9 bar
